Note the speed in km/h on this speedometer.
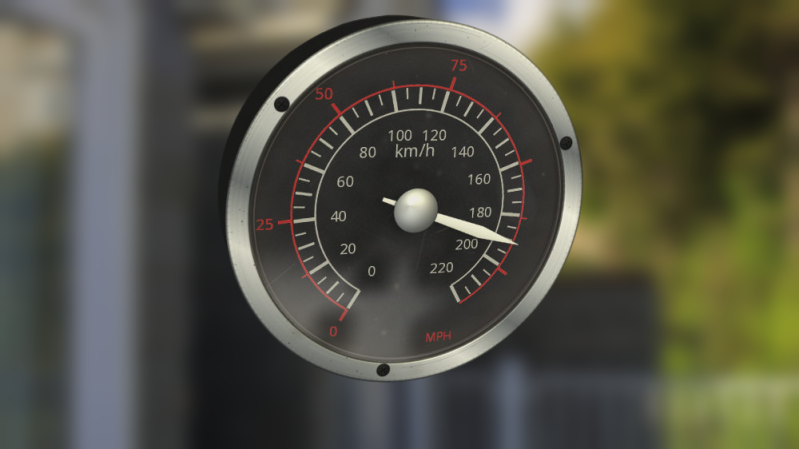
190 km/h
